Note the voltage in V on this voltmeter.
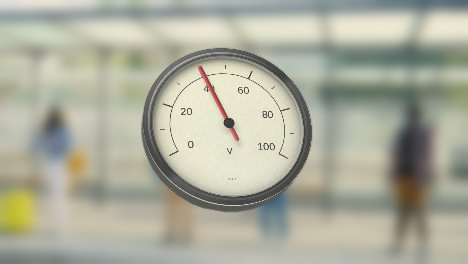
40 V
